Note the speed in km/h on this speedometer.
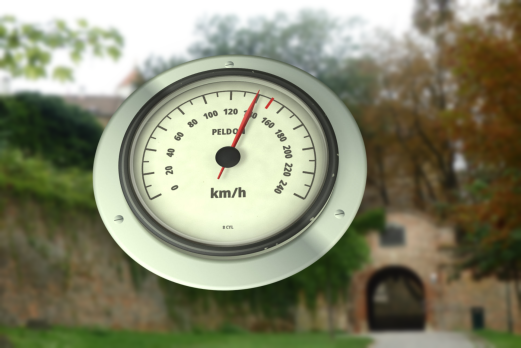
140 km/h
